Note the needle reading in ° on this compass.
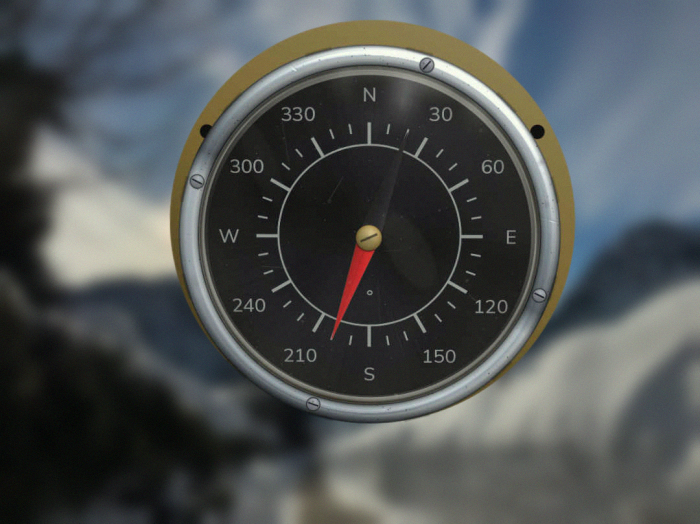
200 °
